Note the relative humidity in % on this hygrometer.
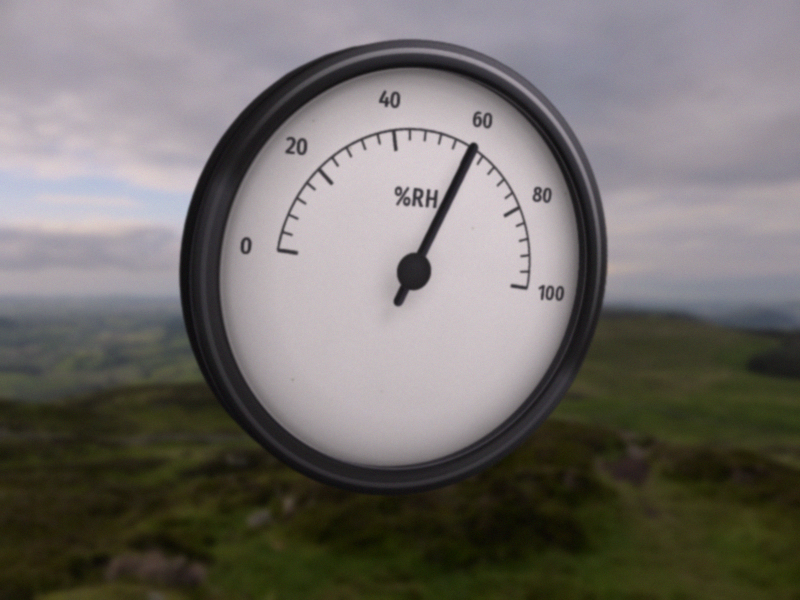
60 %
